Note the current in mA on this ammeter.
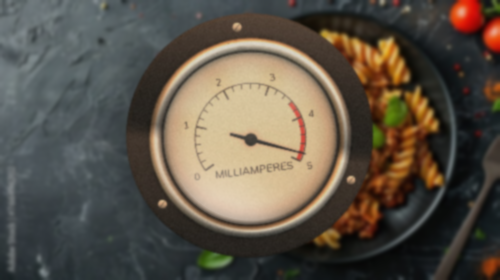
4.8 mA
